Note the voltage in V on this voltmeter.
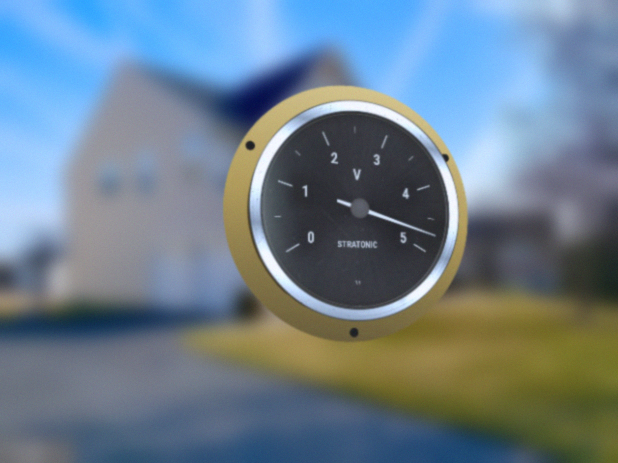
4.75 V
